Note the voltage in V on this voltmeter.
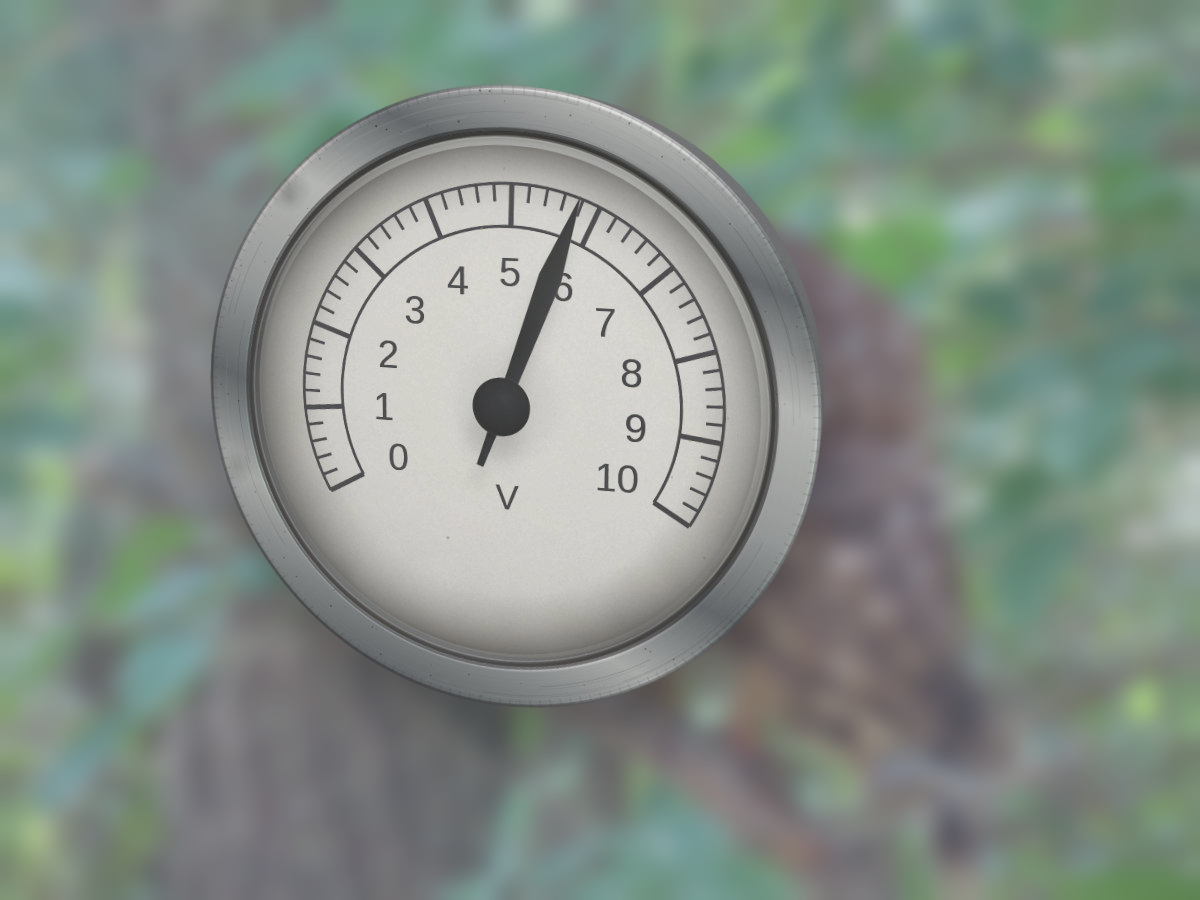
5.8 V
